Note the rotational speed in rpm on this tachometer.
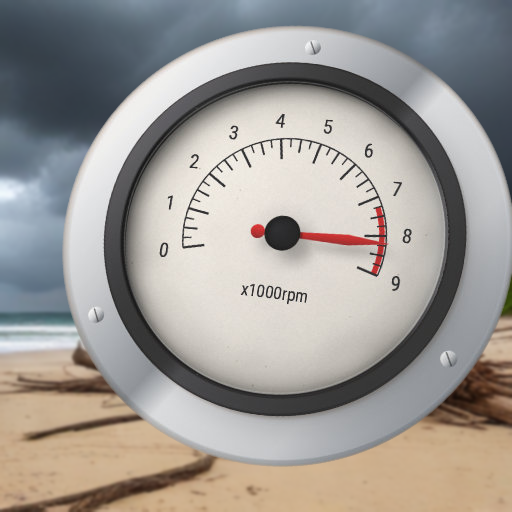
8250 rpm
